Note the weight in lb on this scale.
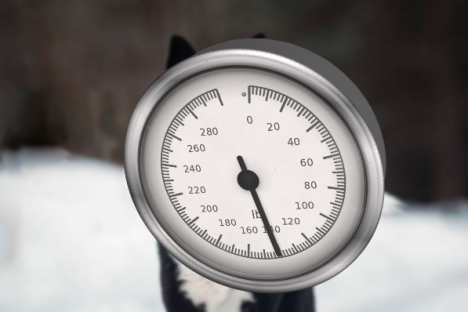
140 lb
